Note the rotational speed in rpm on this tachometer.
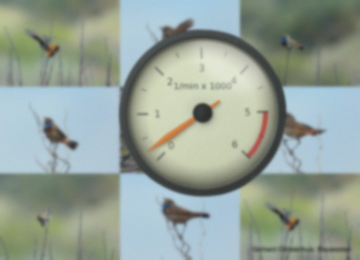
250 rpm
